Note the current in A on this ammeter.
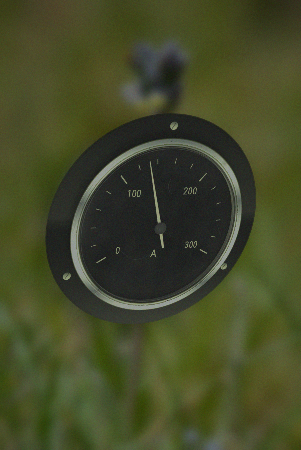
130 A
